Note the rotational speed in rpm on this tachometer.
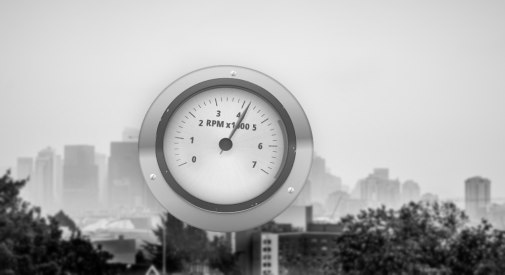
4200 rpm
